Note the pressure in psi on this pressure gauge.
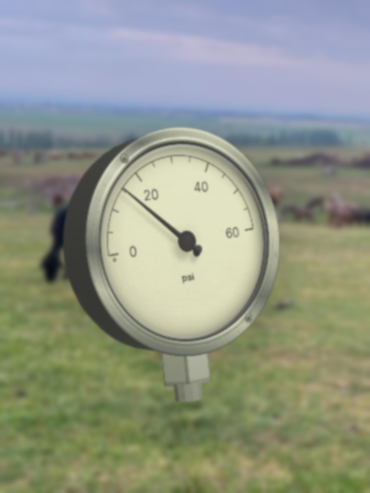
15 psi
